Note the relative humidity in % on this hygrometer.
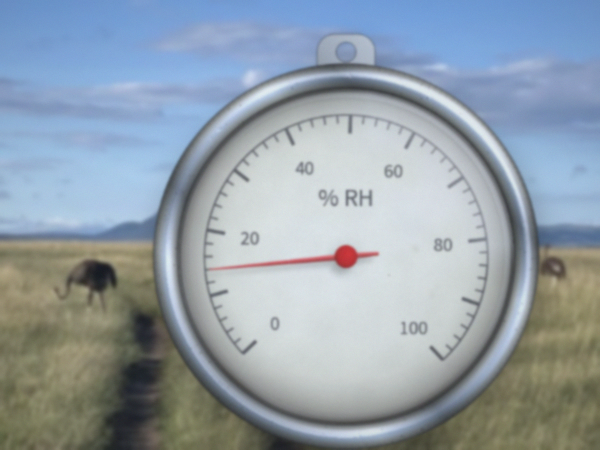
14 %
